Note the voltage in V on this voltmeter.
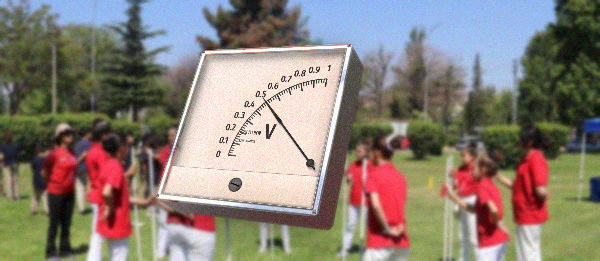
0.5 V
